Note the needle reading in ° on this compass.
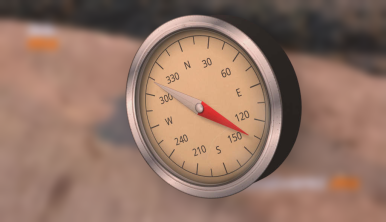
135 °
